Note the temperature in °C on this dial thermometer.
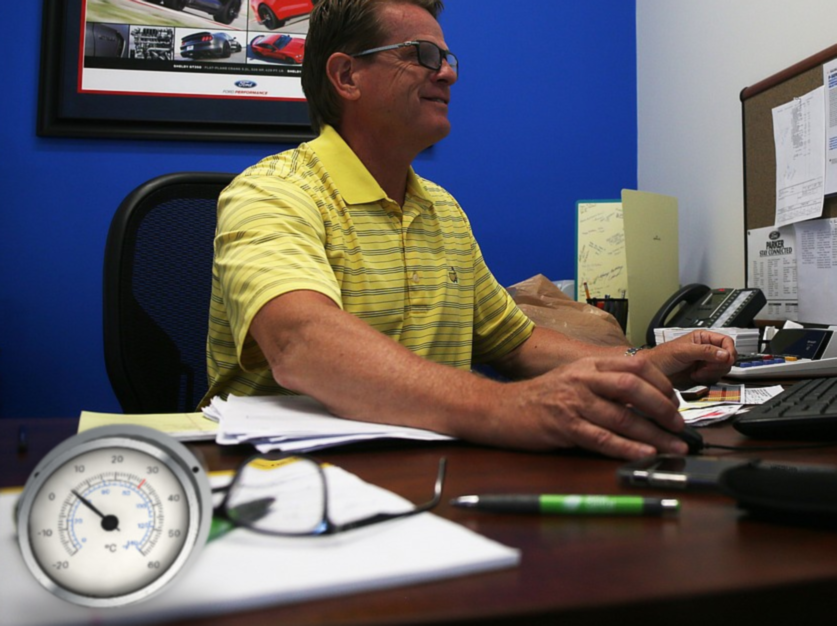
5 °C
